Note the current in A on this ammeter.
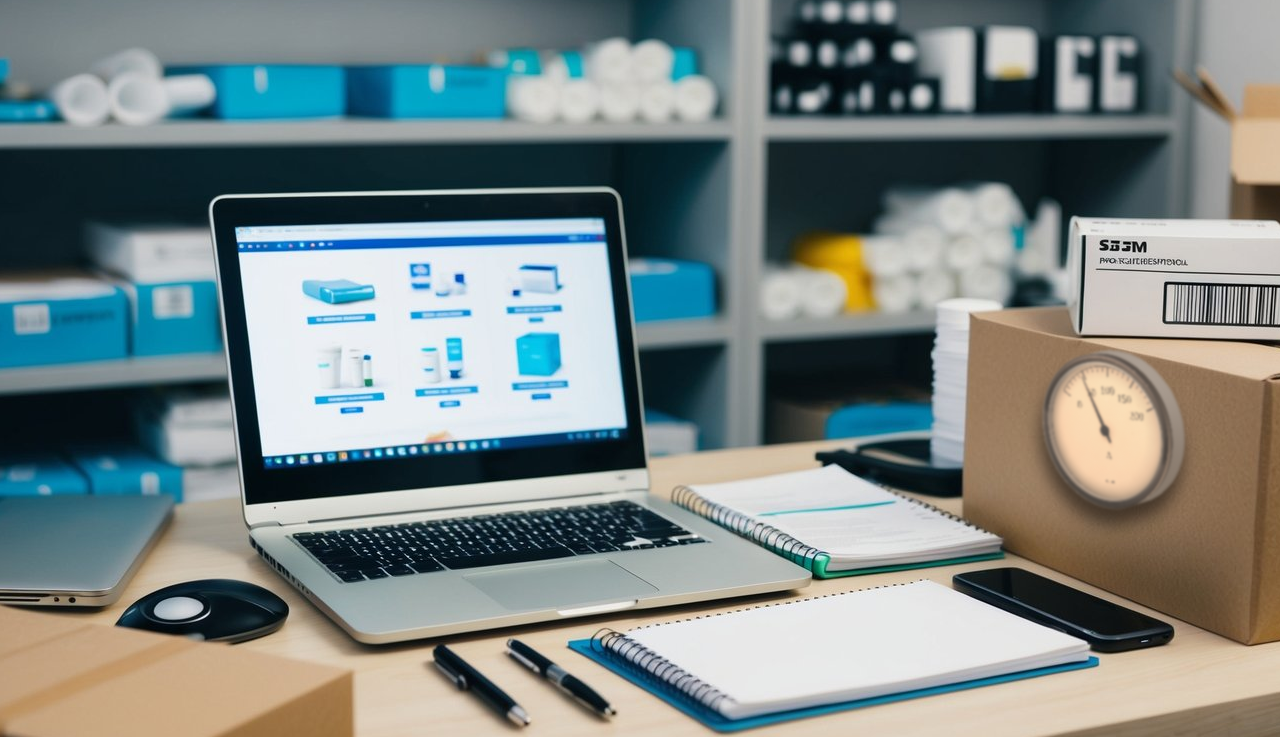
50 A
